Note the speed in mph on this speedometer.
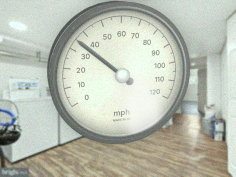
35 mph
